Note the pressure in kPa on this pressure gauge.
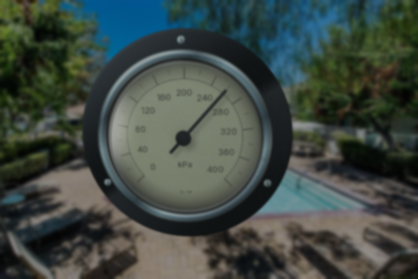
260 kPa
